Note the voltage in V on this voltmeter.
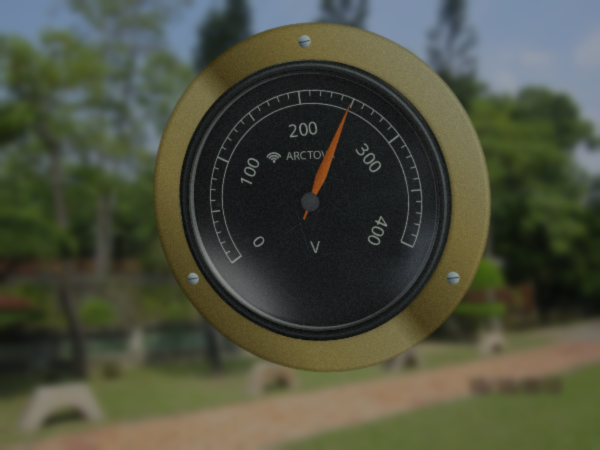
250 V
